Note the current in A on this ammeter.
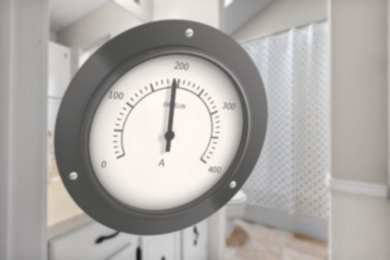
190 A
